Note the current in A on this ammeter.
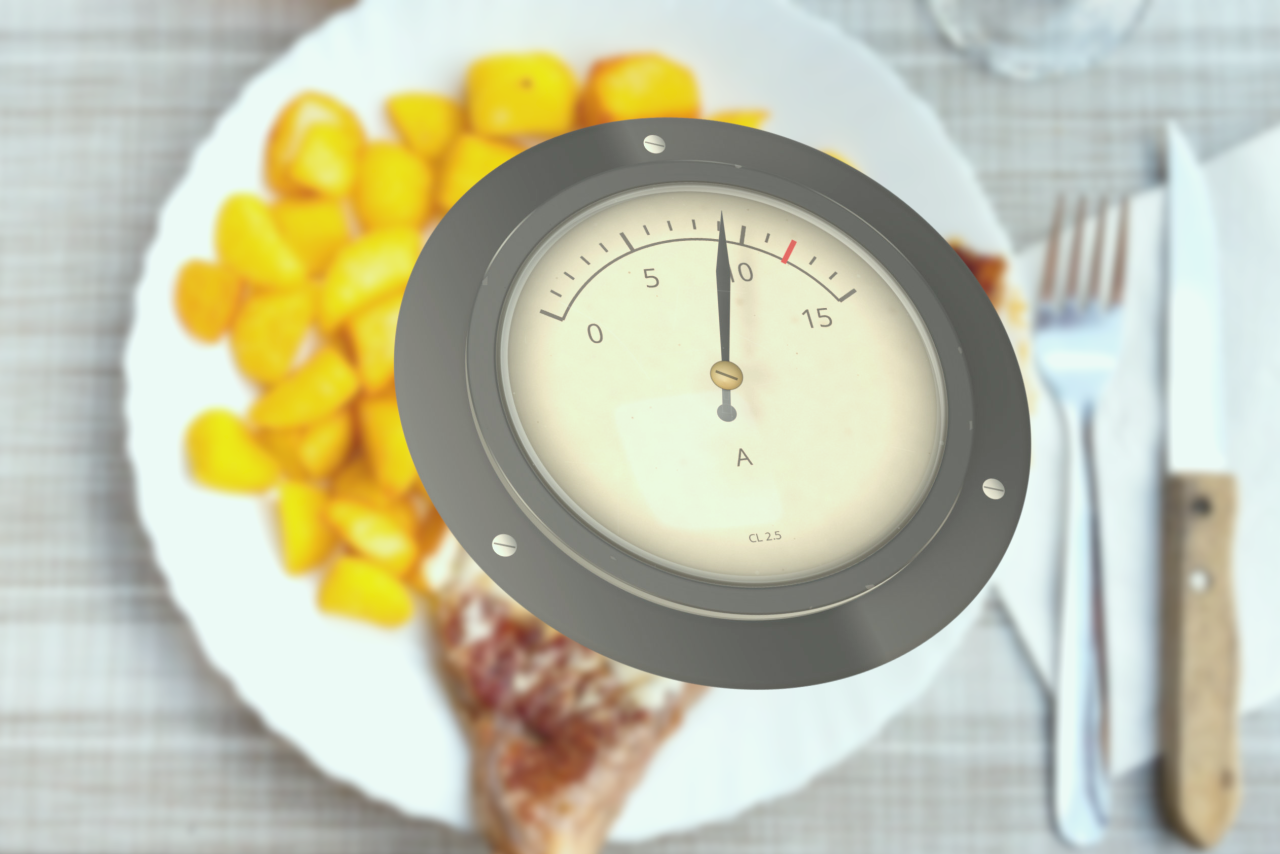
9 A
